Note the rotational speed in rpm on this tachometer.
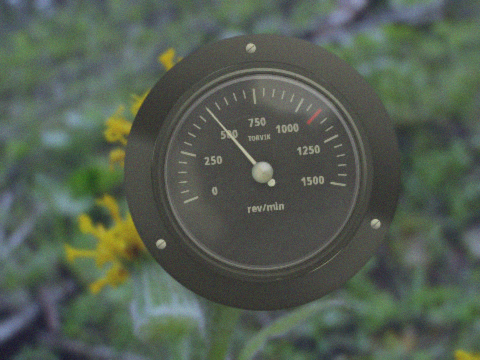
500 rpm
